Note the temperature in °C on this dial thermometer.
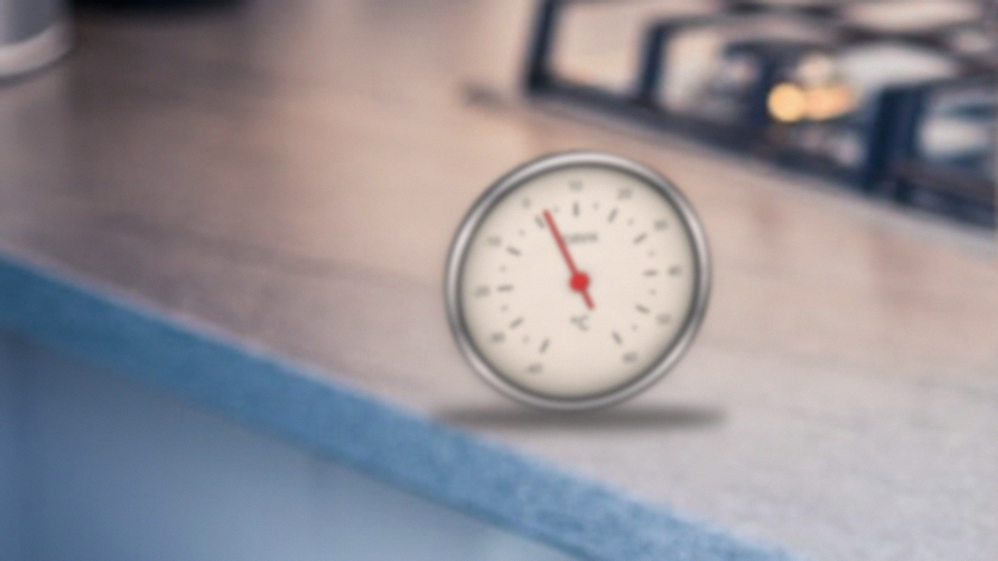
2.5 °C
